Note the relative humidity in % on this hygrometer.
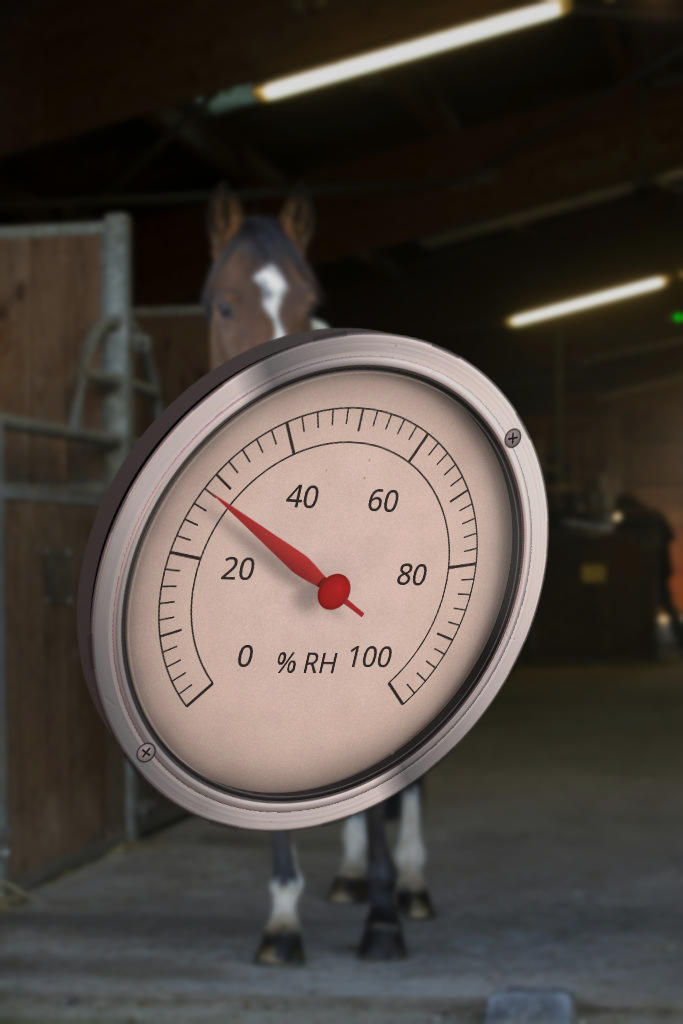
28 %
